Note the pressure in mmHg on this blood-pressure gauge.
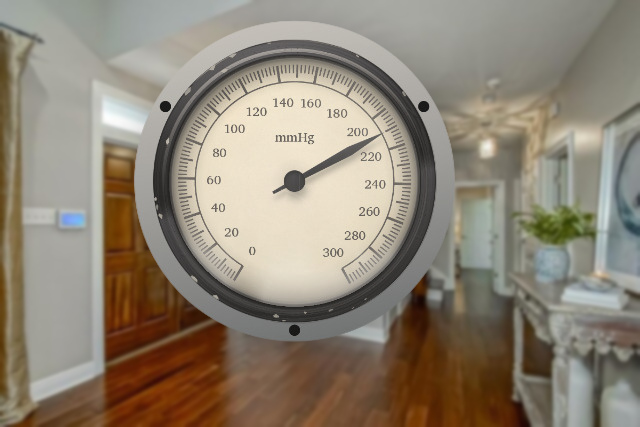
210 mmHg
